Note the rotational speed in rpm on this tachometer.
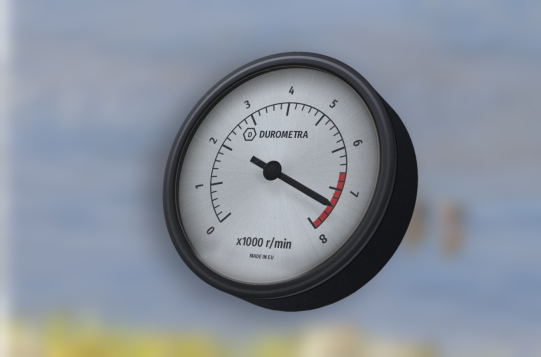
7400 rpm
